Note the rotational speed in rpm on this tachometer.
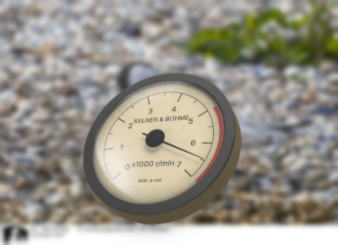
6500 rpm
